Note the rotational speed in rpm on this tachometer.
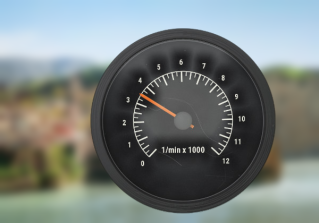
3500 rpm
